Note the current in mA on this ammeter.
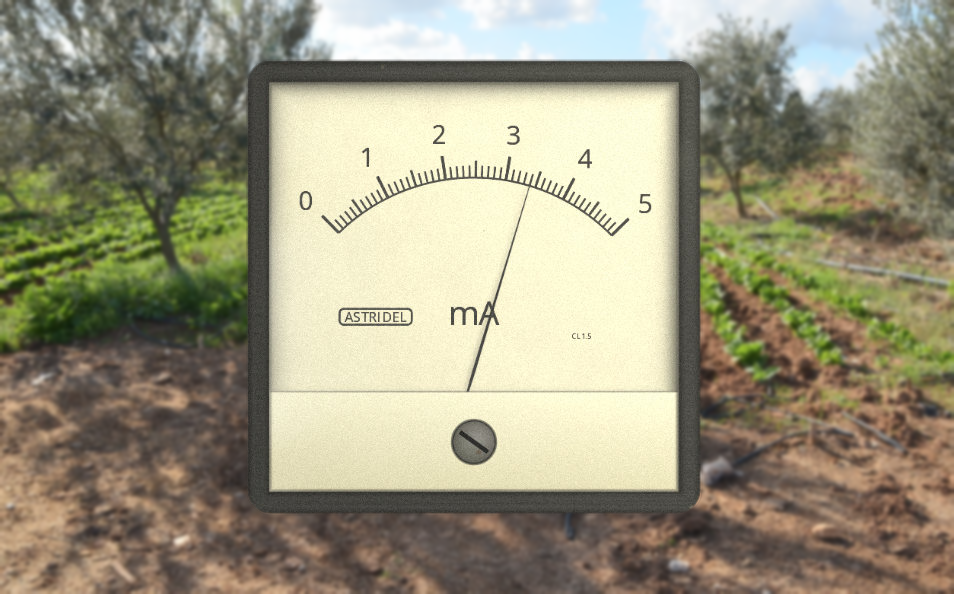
3.4 mA
